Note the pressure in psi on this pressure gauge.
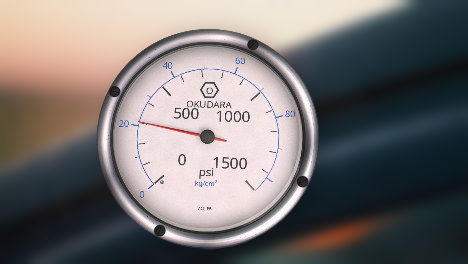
300 psi
